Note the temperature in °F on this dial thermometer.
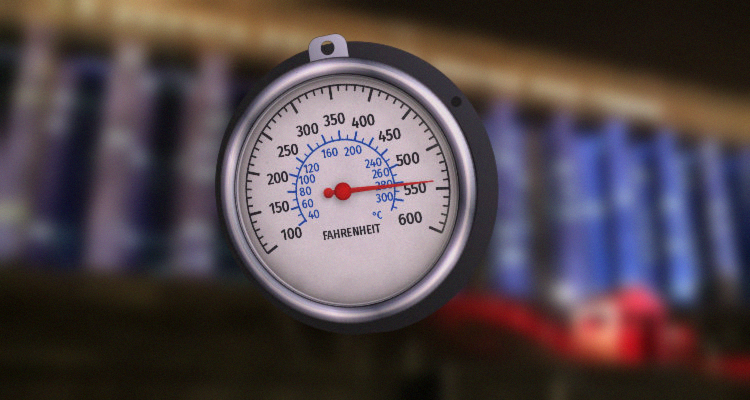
540 °F
